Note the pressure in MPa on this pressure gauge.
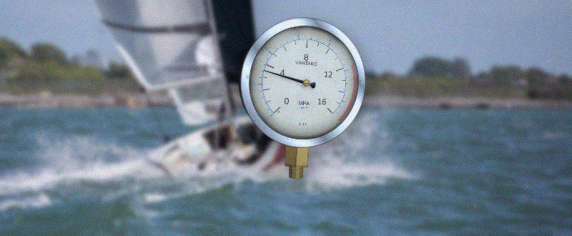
3.5 MPa
